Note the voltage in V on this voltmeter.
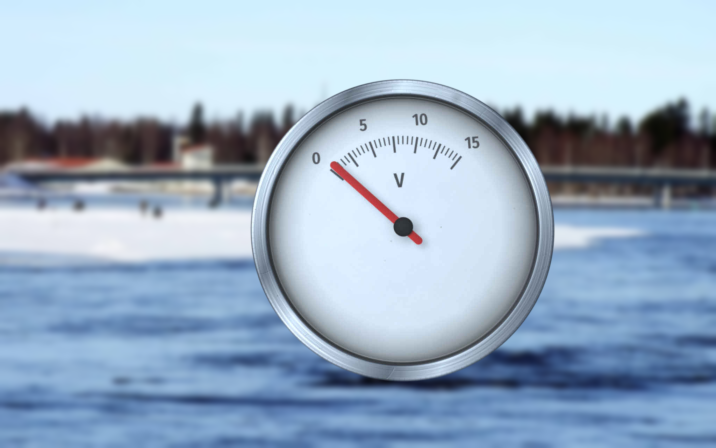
0.5 V
